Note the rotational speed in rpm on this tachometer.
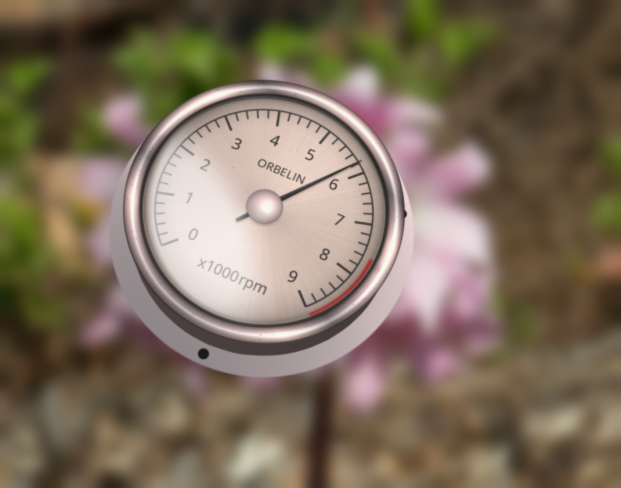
5800 rpm
